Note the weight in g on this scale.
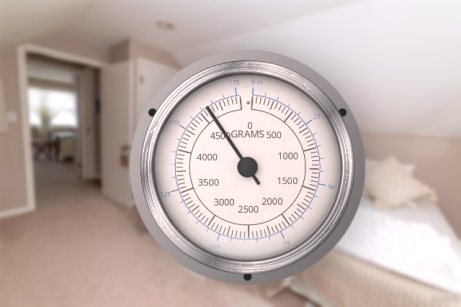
4600 g
